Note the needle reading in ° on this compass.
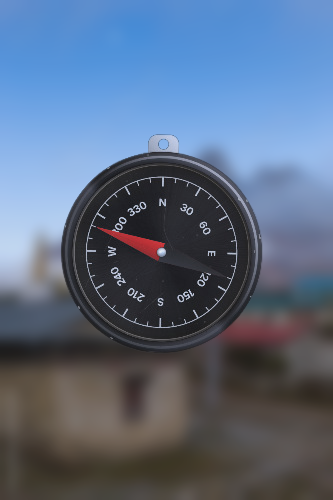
290 °
